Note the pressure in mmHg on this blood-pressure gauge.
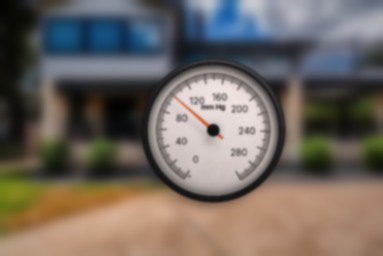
100 mmHg
